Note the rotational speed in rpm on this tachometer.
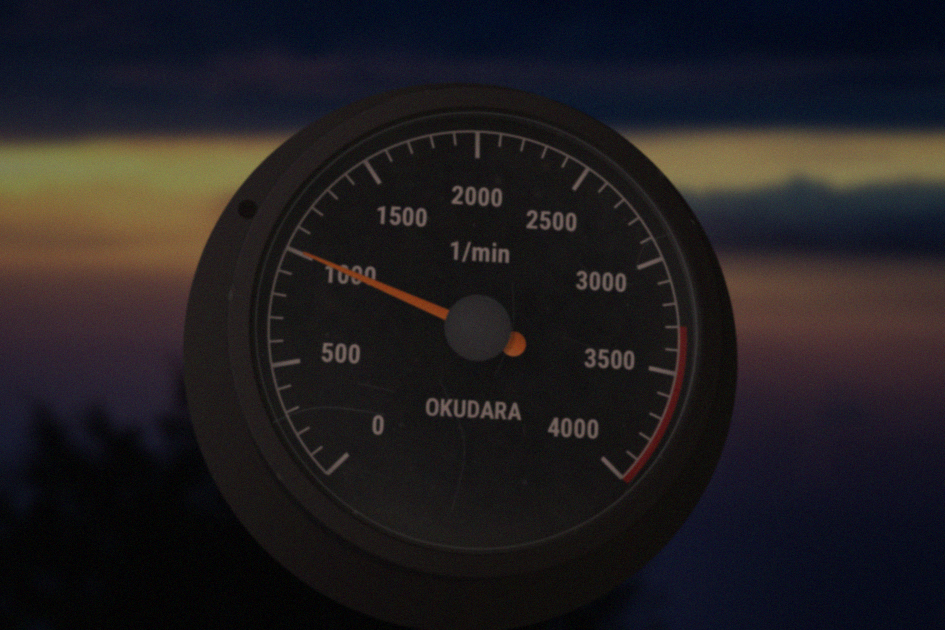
1000 rpm
